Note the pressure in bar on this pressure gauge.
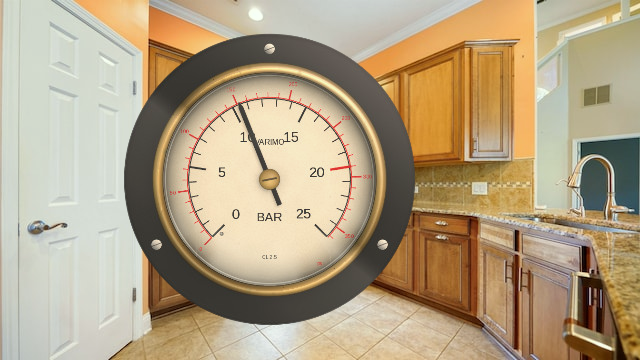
10.5 bar
